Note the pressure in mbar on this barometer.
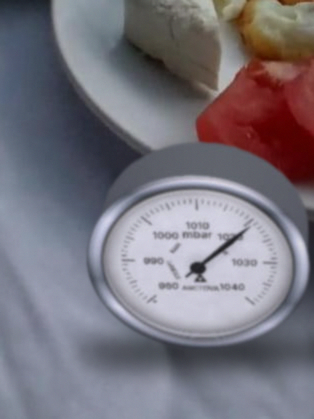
1020 mbar
